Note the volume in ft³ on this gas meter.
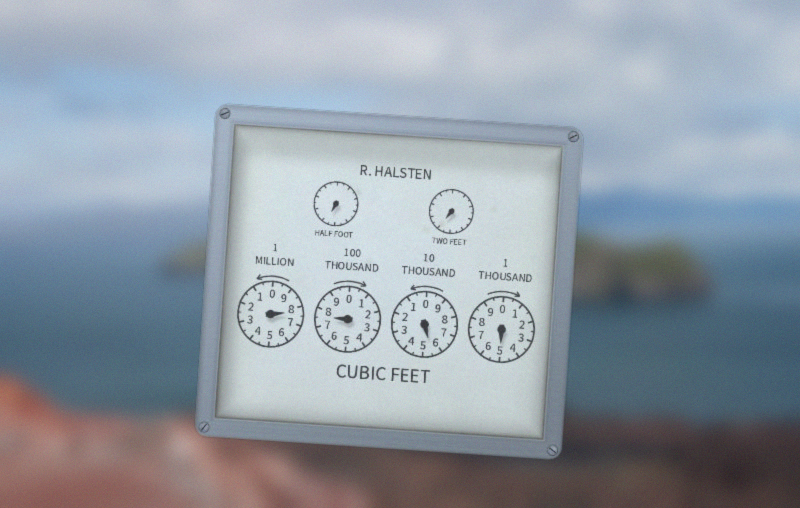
775500 ft³
